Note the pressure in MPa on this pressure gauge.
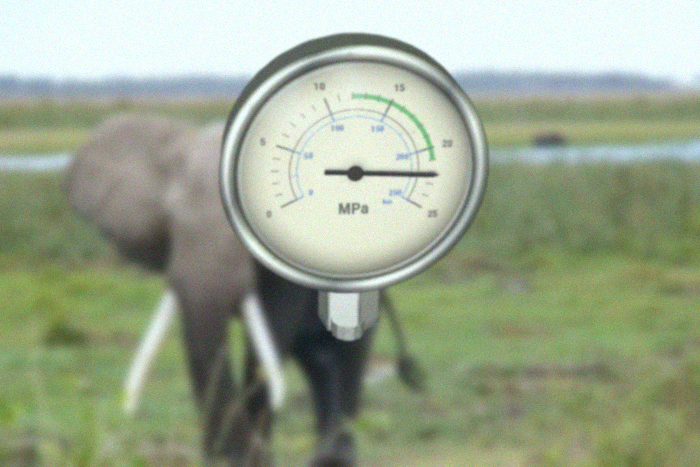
22 MPa
